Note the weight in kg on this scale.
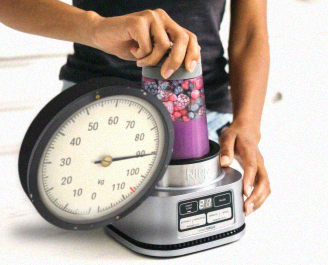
90 kg
